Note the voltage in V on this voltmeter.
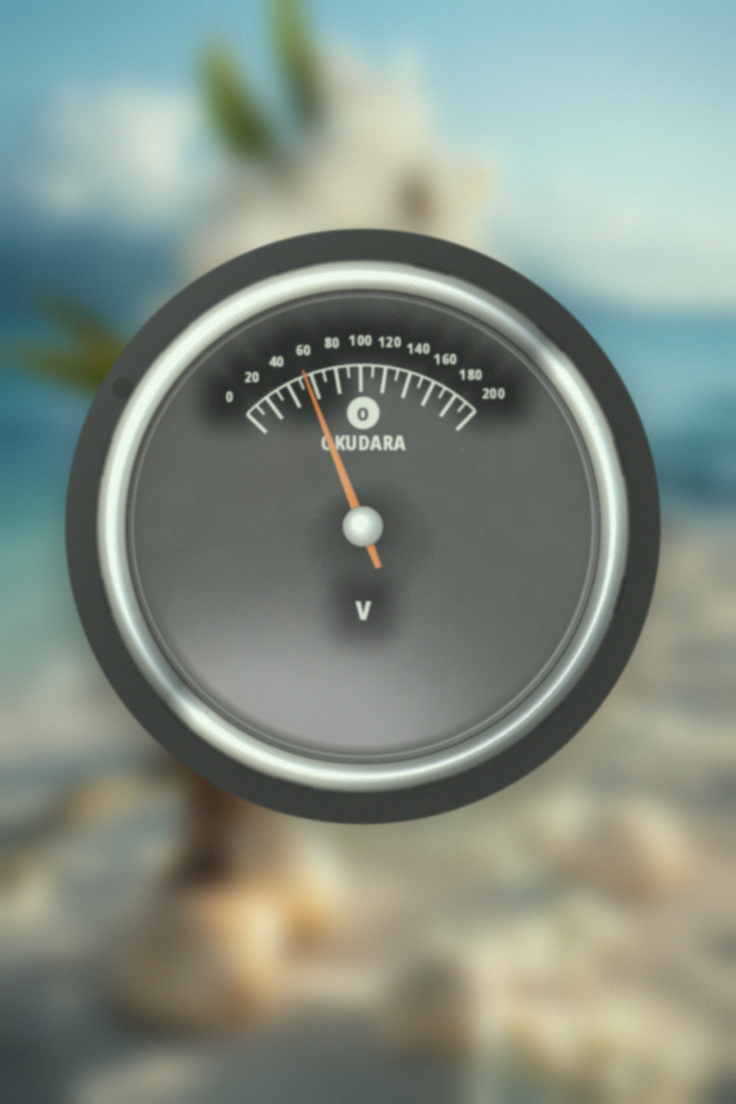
55 V
